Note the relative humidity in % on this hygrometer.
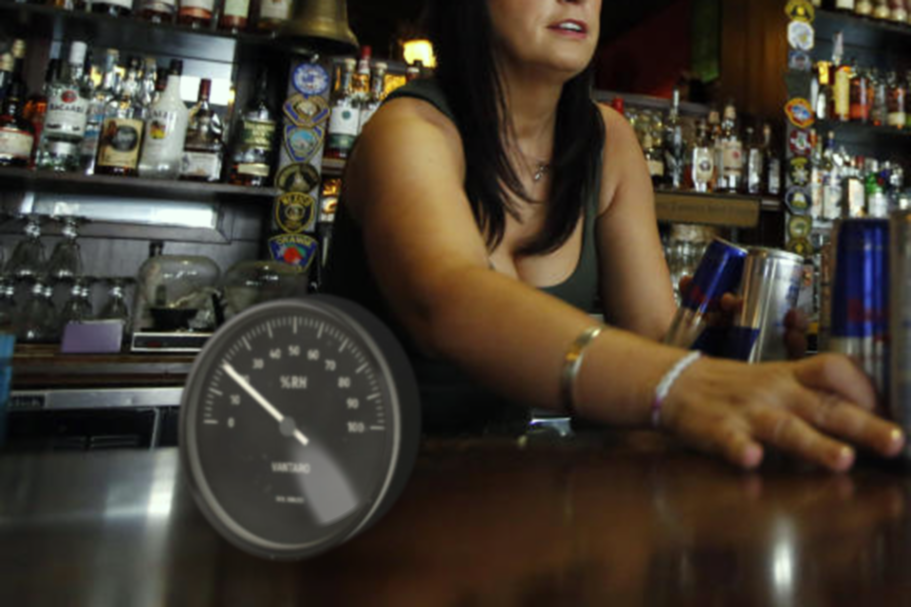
20 %
